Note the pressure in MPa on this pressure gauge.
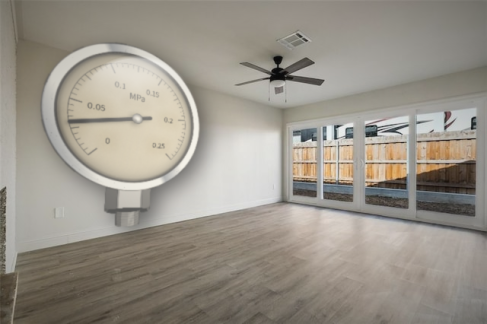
0.03 MPa
